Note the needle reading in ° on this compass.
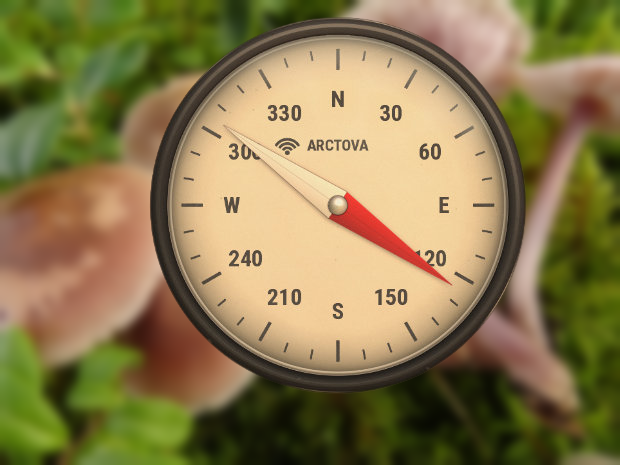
125 °
